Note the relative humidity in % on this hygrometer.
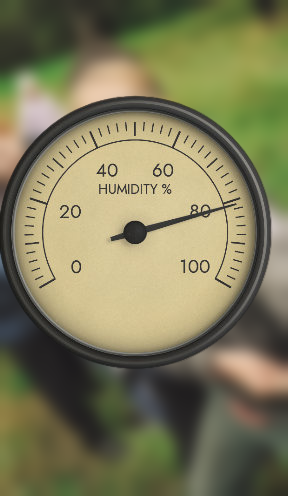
81 %
